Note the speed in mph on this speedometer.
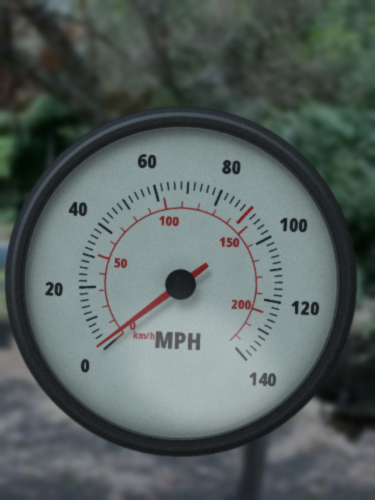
2 mph
